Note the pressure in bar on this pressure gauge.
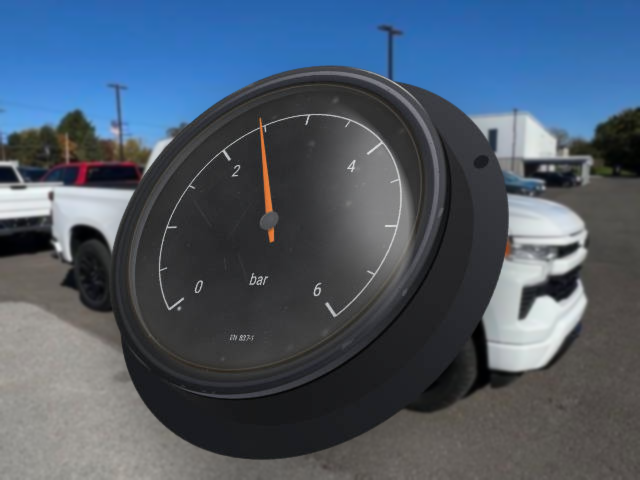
2.5 bar
